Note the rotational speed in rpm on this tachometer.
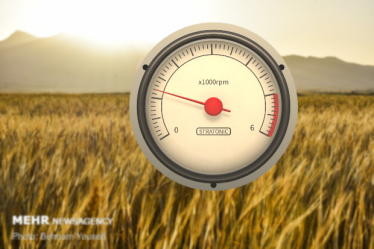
1200 rpm
